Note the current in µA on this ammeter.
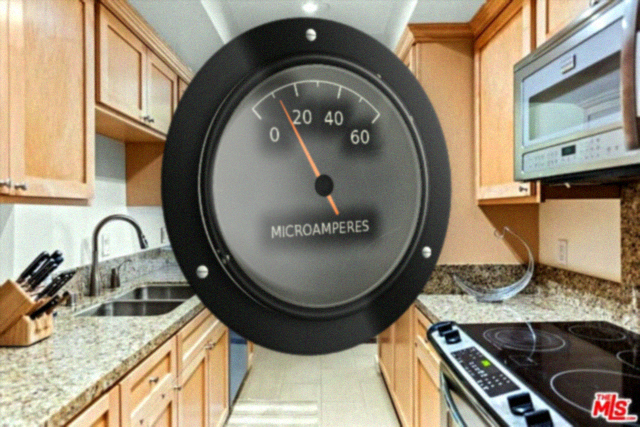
10 µA
